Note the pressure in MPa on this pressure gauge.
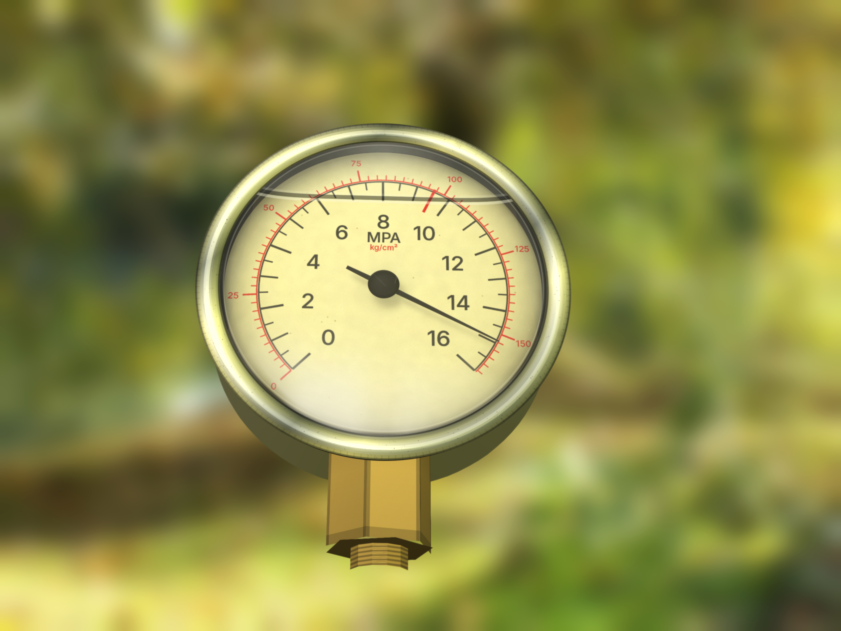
15 MPa
